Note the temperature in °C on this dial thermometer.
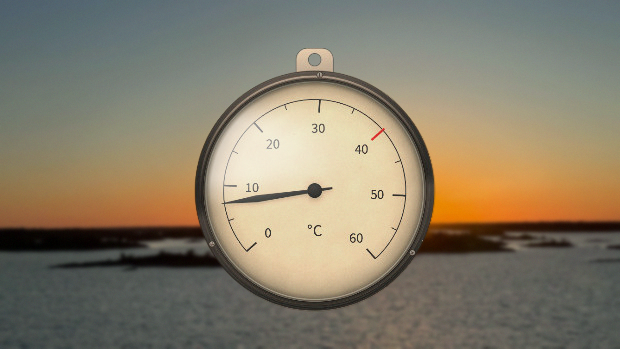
7.5 °C
